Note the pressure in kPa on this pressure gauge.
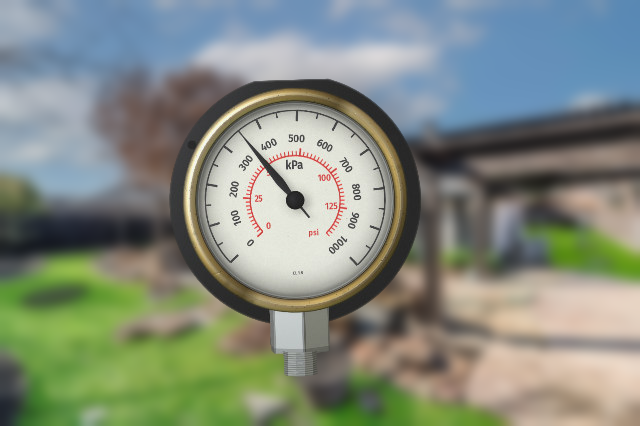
350 kPa
